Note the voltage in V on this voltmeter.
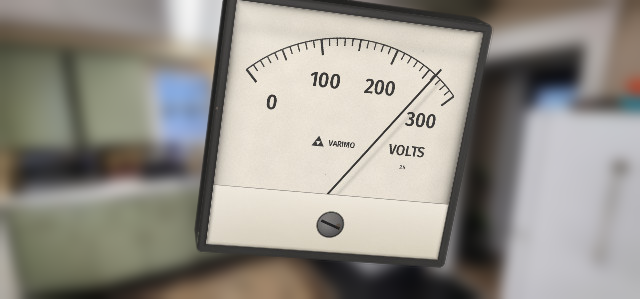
260 V
